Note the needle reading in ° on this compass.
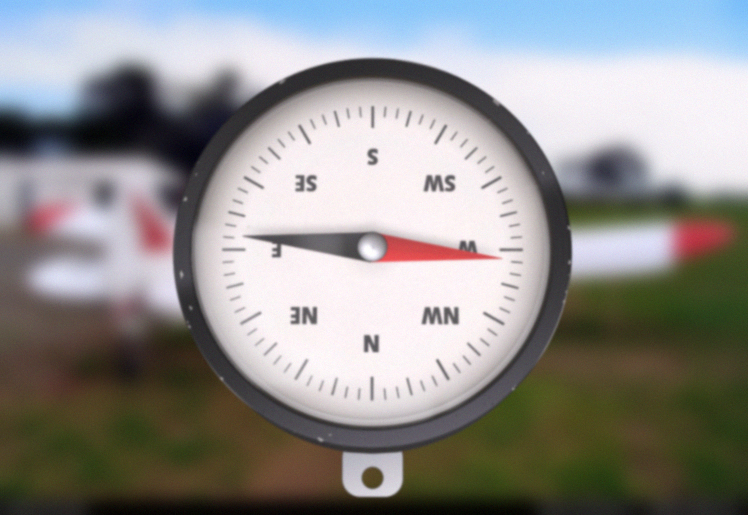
275 °
